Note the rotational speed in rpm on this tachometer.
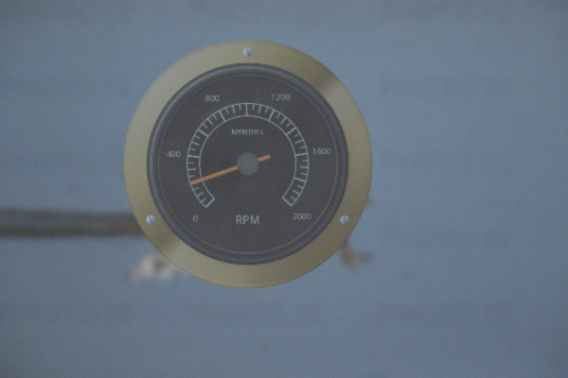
200 rpm
